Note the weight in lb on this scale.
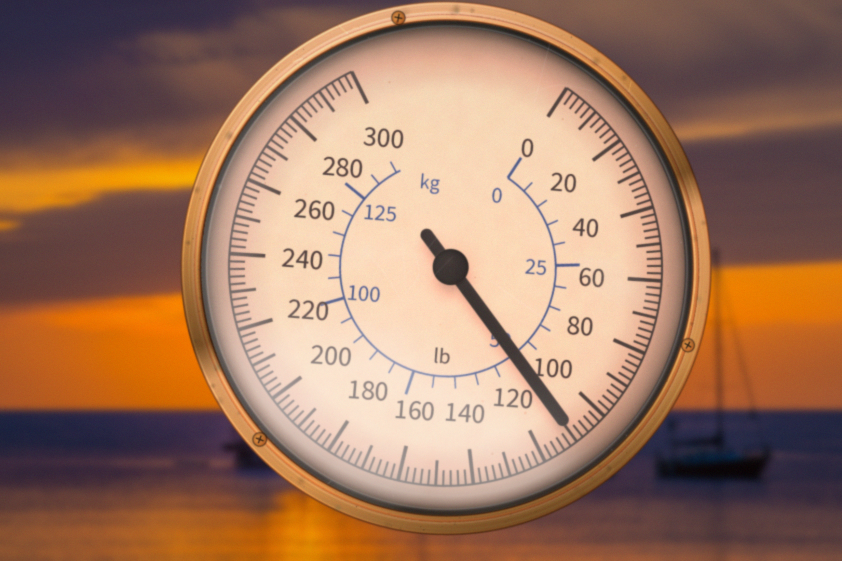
110 lb
